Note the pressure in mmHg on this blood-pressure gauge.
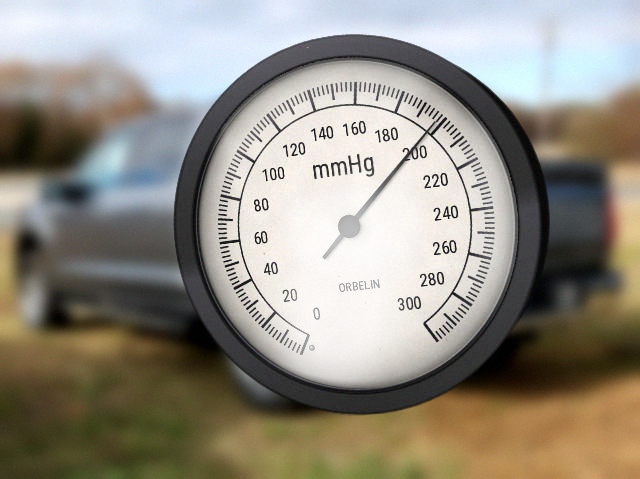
198 mmHg
